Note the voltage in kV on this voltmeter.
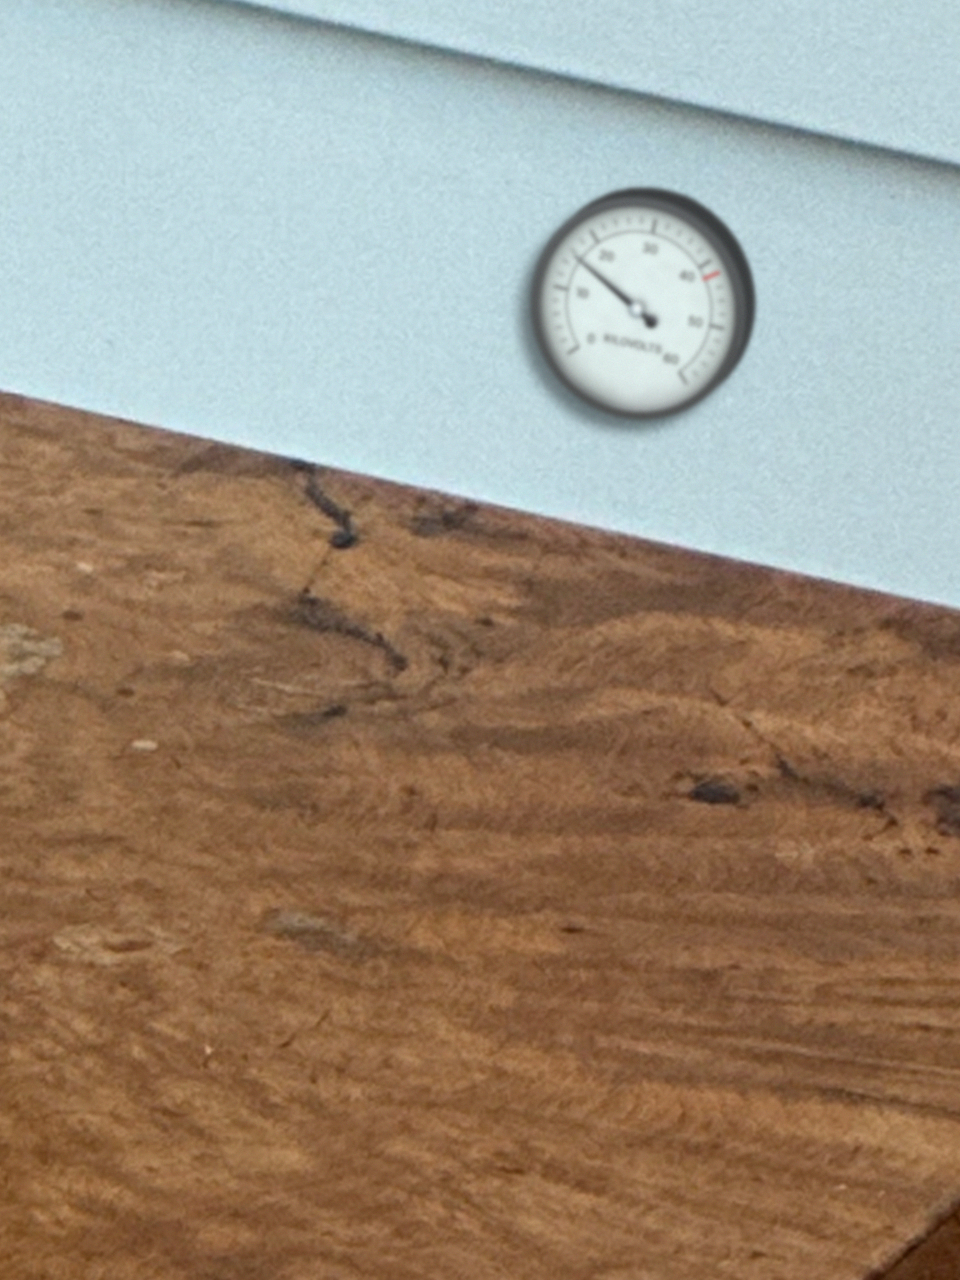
16 kV
